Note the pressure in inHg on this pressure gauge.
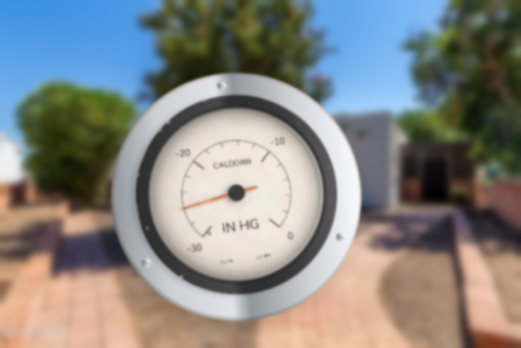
-26 inHg
